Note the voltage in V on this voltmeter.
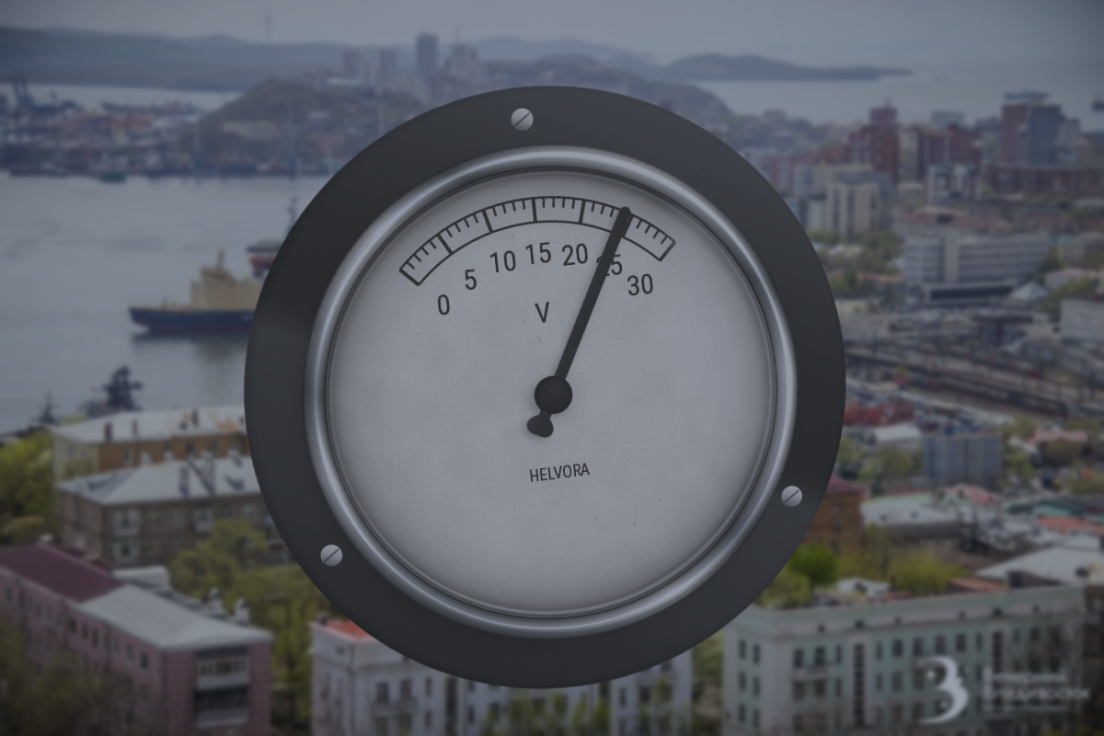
24 V
